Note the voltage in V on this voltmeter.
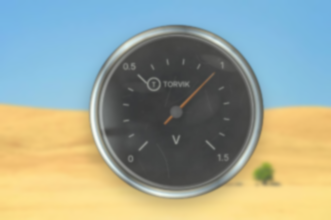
1 V
